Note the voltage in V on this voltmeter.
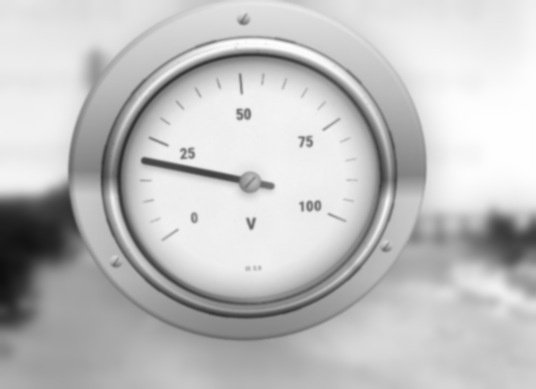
20 V
